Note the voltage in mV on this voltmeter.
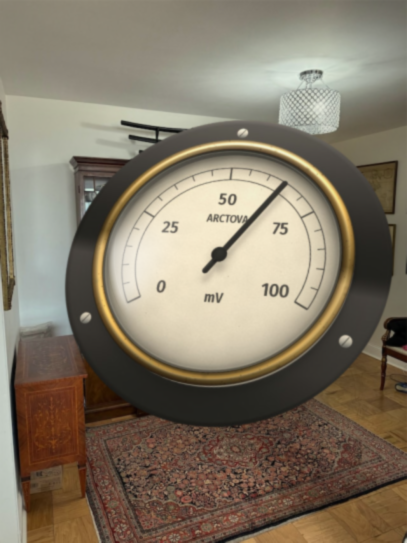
65 mV
